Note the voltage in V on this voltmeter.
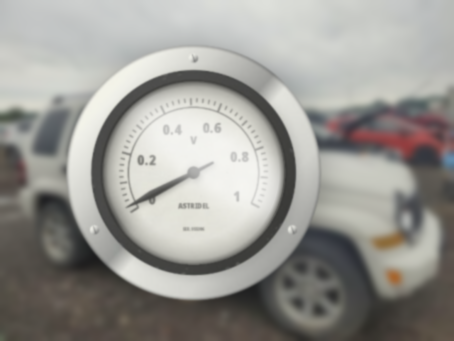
0.02 V
